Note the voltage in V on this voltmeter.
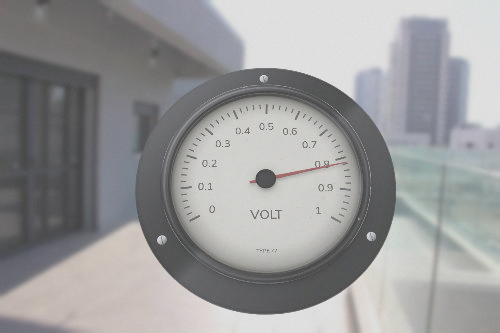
0.82 V
